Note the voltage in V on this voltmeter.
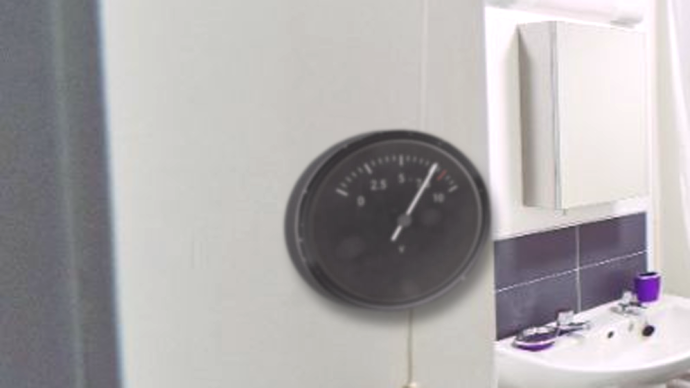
7.5 V
